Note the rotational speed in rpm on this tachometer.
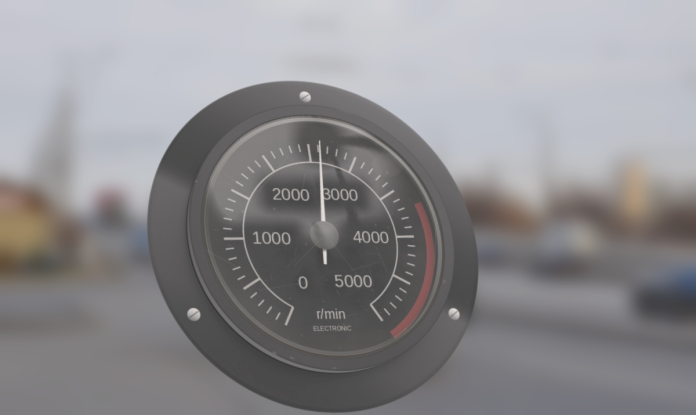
2600 rpm
